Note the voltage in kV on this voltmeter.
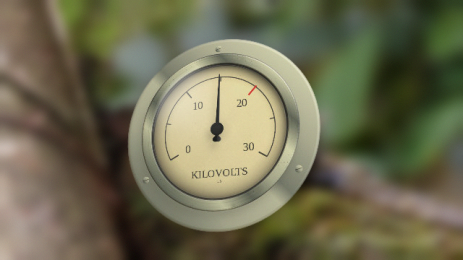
15 kV
